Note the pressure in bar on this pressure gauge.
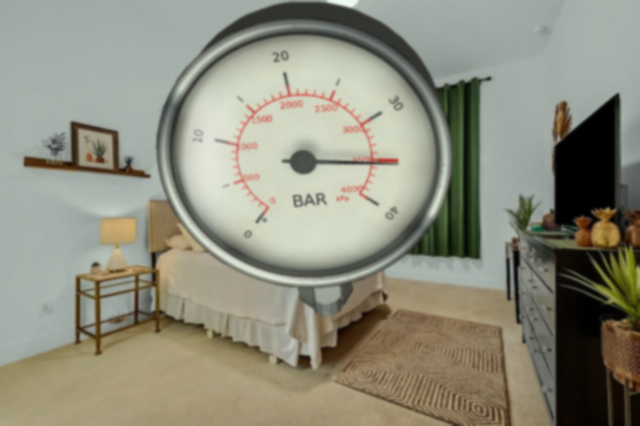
35 bar
